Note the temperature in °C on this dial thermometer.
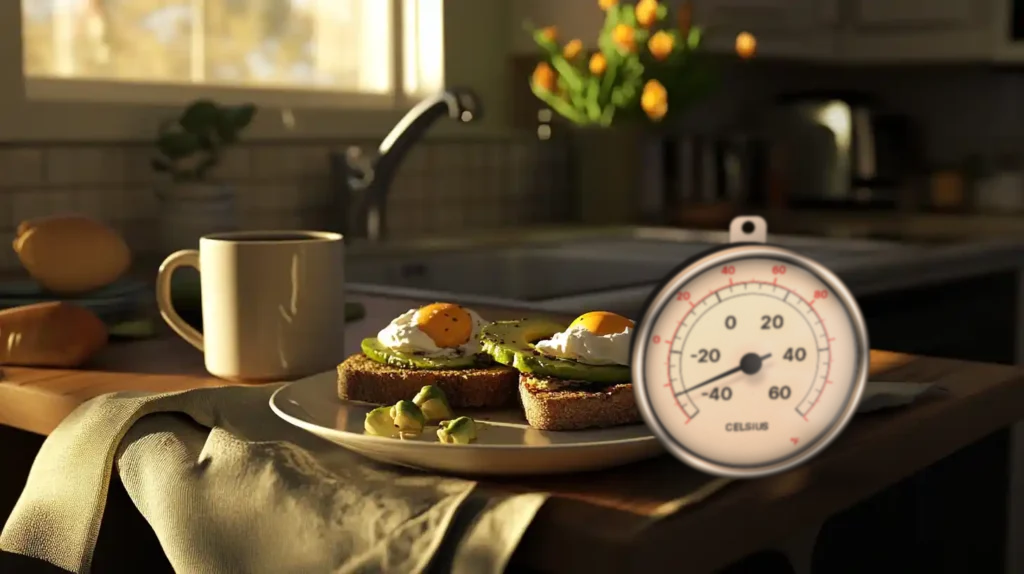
-32 °C
